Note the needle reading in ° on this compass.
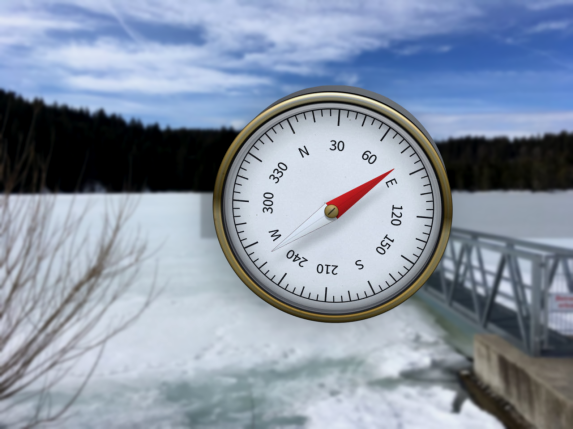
80 °
